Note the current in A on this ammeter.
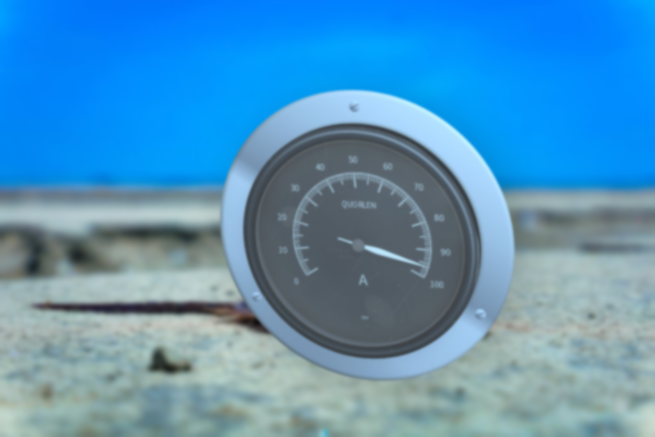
95 A
